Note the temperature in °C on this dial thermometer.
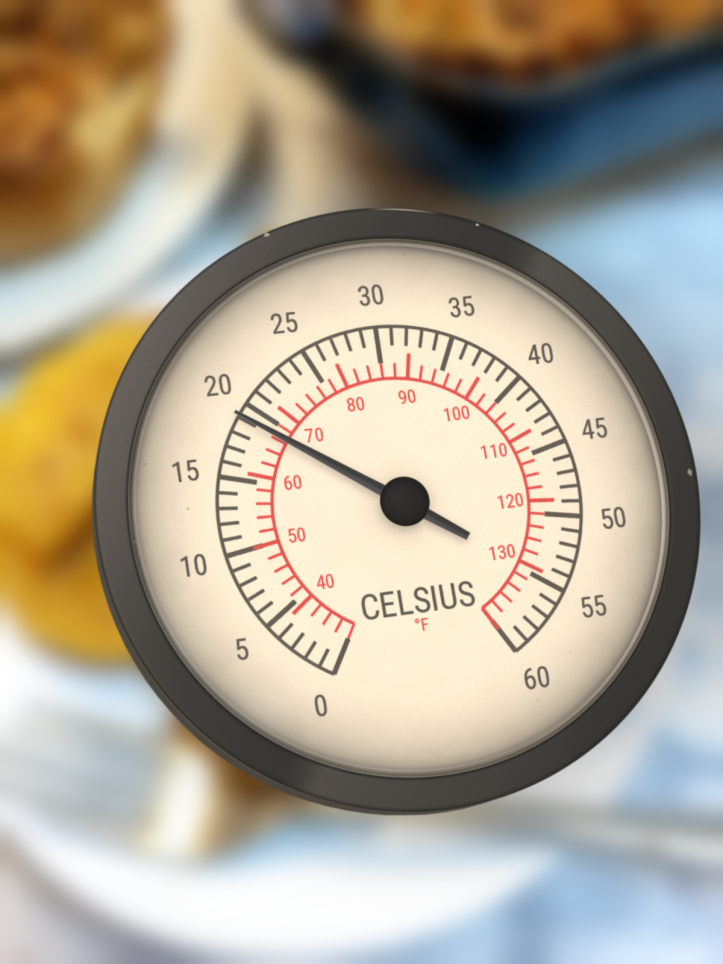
19 °C
